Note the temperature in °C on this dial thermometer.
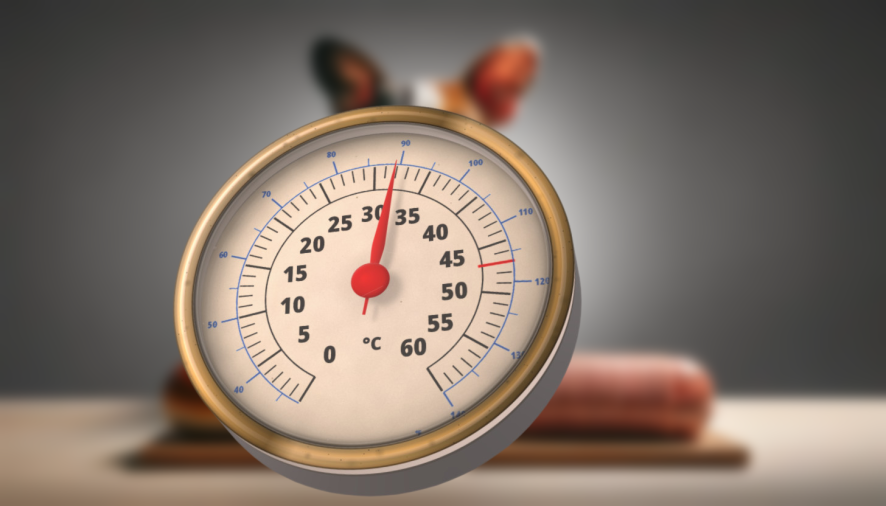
32 °C
